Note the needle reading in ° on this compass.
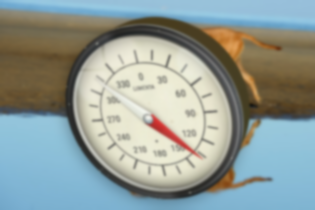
135 °
